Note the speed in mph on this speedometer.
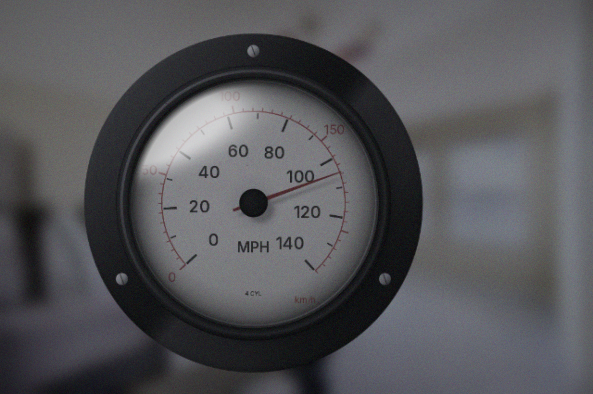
105 mph
